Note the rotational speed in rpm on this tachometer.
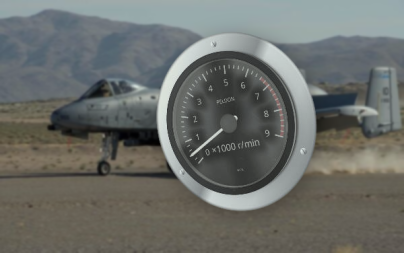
400 rpm
